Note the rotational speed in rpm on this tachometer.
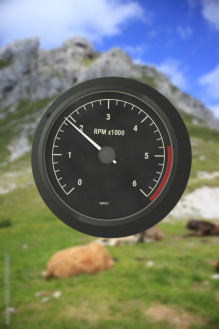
1900 rpm
